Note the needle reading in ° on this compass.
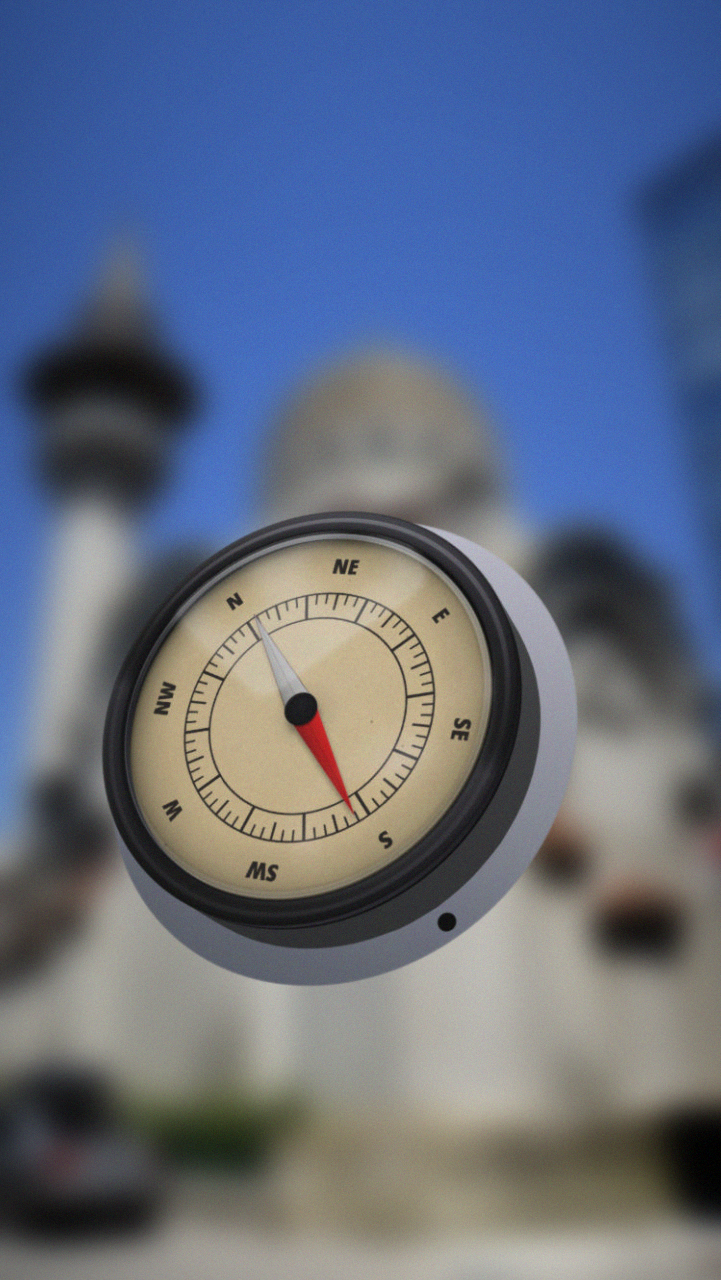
185 °
